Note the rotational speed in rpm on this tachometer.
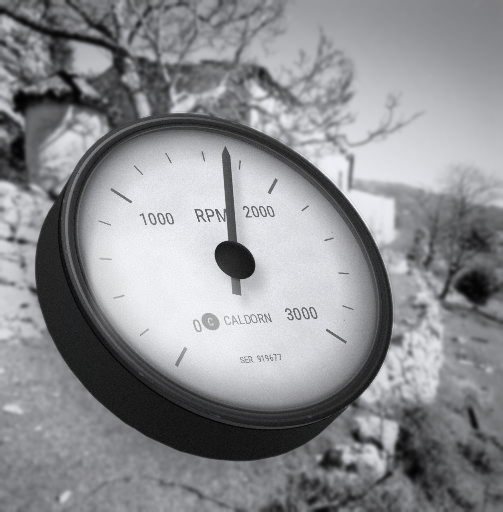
1700 rpm
